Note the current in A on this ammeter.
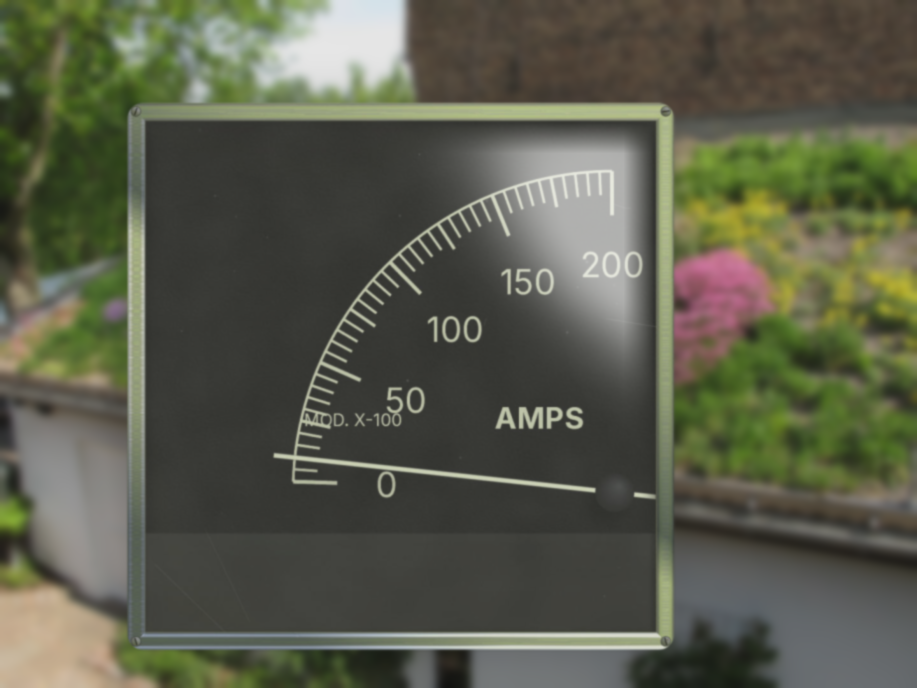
10 A
